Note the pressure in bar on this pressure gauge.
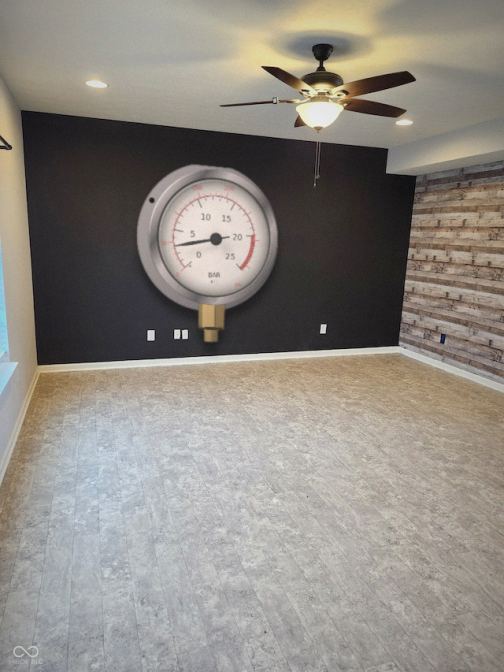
3 bar
